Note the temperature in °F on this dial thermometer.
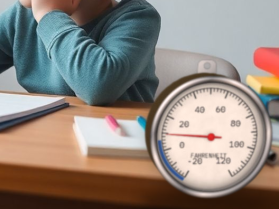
10 °F
